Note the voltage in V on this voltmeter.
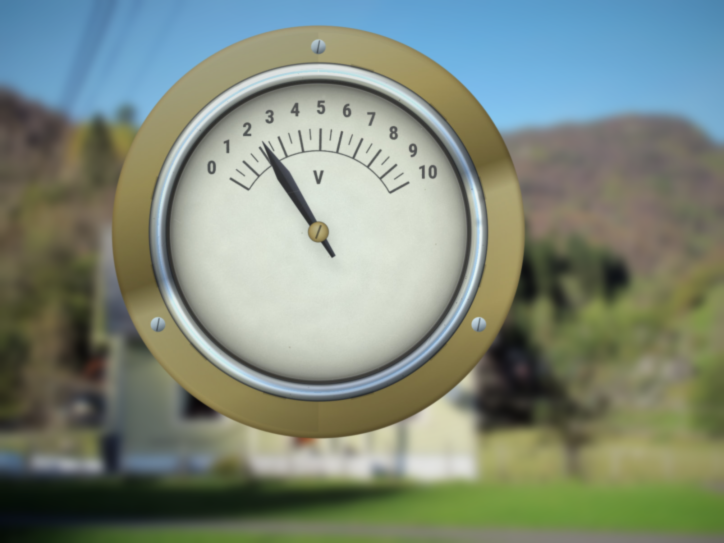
2.25 V
